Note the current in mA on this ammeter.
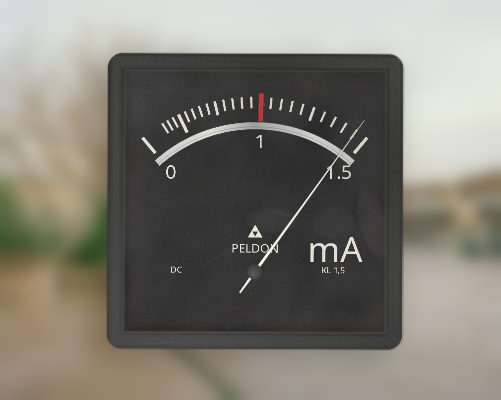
1.45 mA
